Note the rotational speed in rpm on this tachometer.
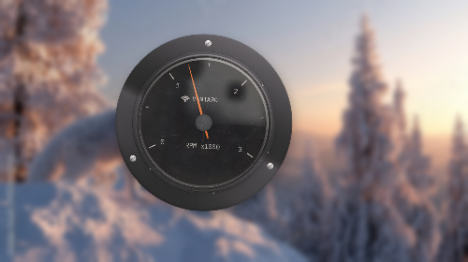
1250 rpm
